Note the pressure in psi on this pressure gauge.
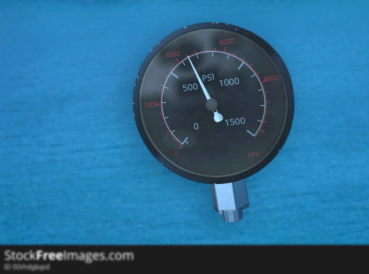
650 psi
